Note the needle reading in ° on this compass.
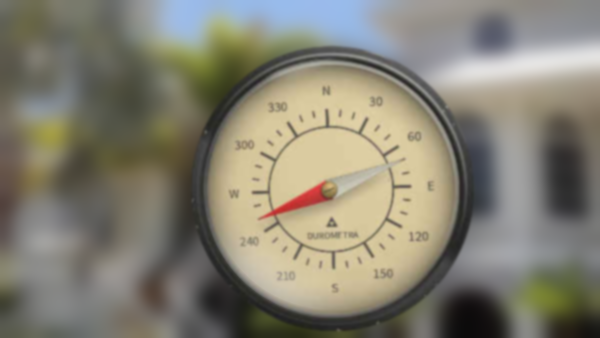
250 °
